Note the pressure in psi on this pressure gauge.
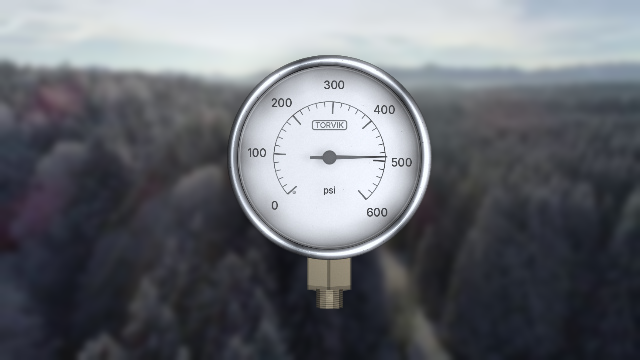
490 psi
